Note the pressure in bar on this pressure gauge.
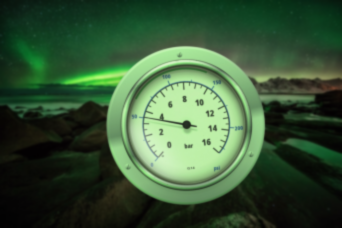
3.5 bar
